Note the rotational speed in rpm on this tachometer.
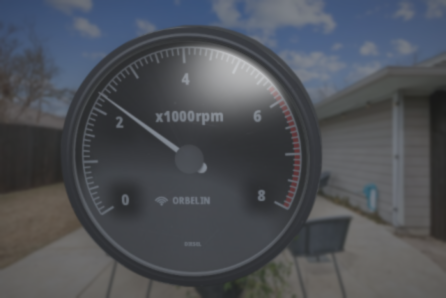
2300 rpm
